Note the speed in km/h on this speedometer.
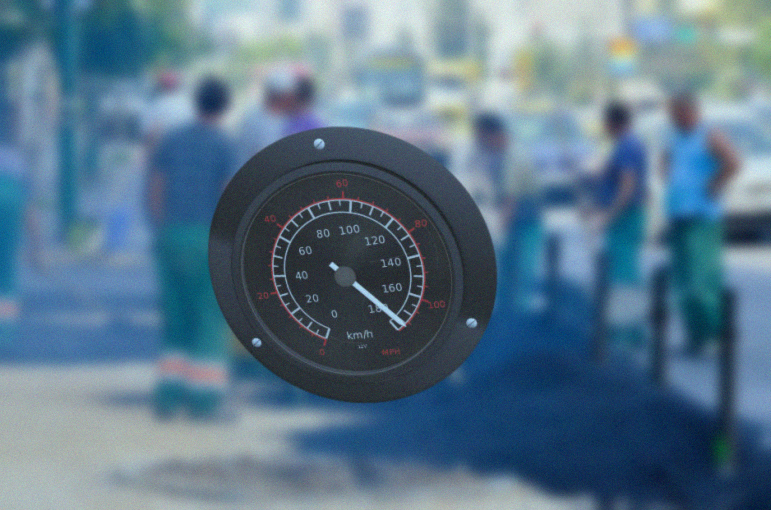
175 km/h
